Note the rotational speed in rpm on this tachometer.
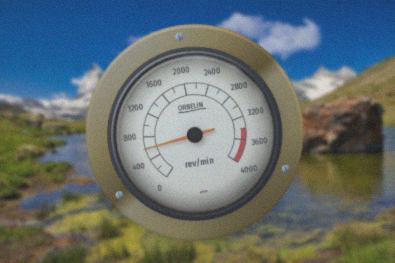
600 rpm
